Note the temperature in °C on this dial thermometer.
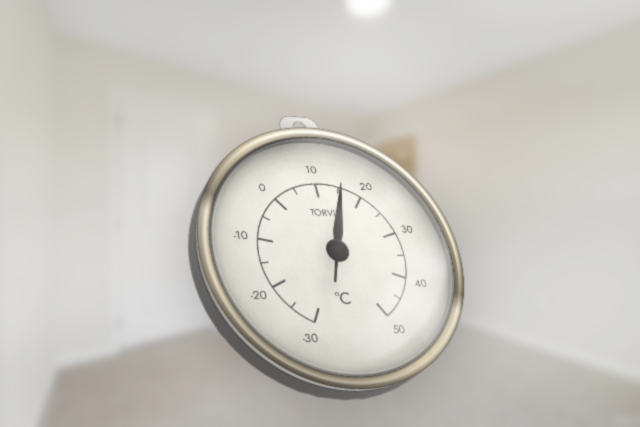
15 °C
